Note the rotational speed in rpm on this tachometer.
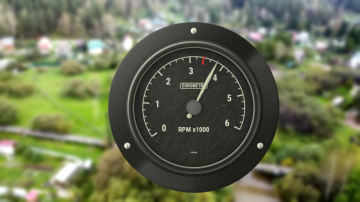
3800 rpm
